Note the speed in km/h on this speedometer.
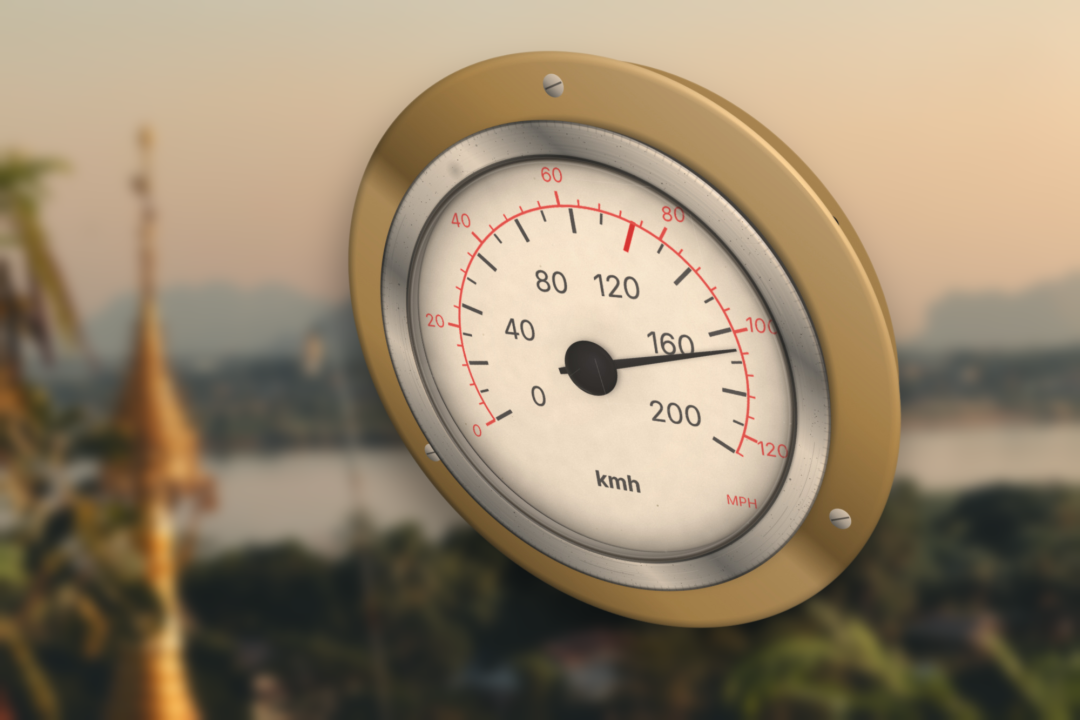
165 km/h
